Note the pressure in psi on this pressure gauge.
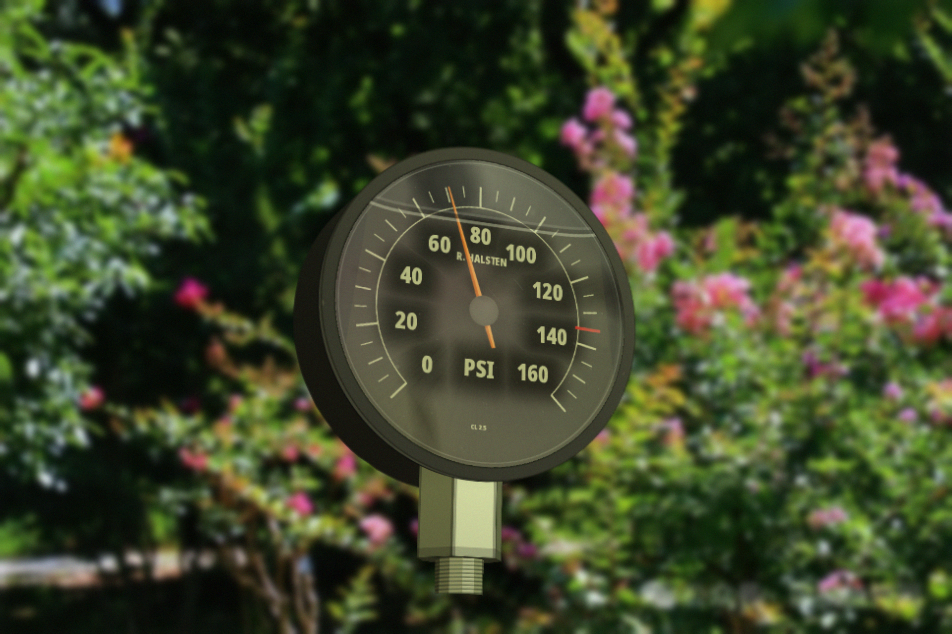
70 psi
